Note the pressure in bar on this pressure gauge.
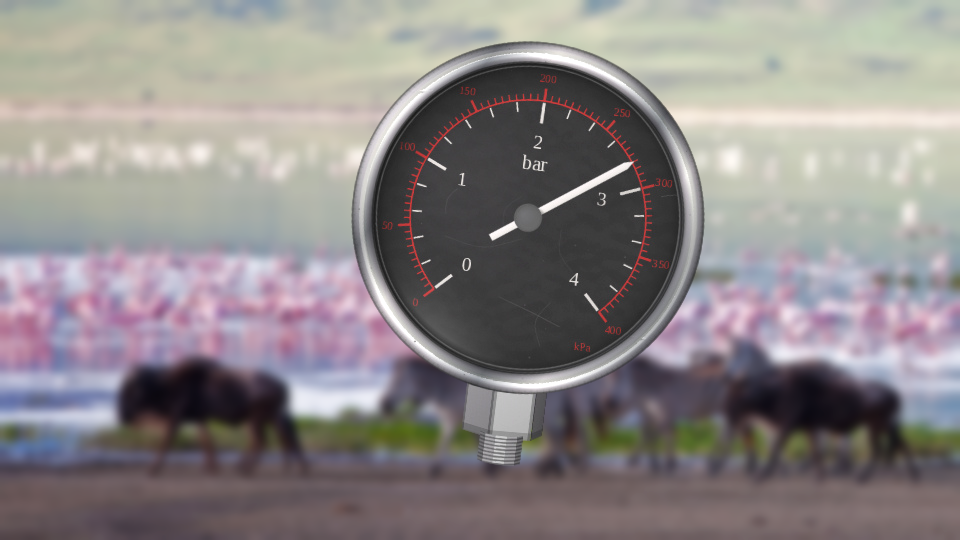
2.8 bar
